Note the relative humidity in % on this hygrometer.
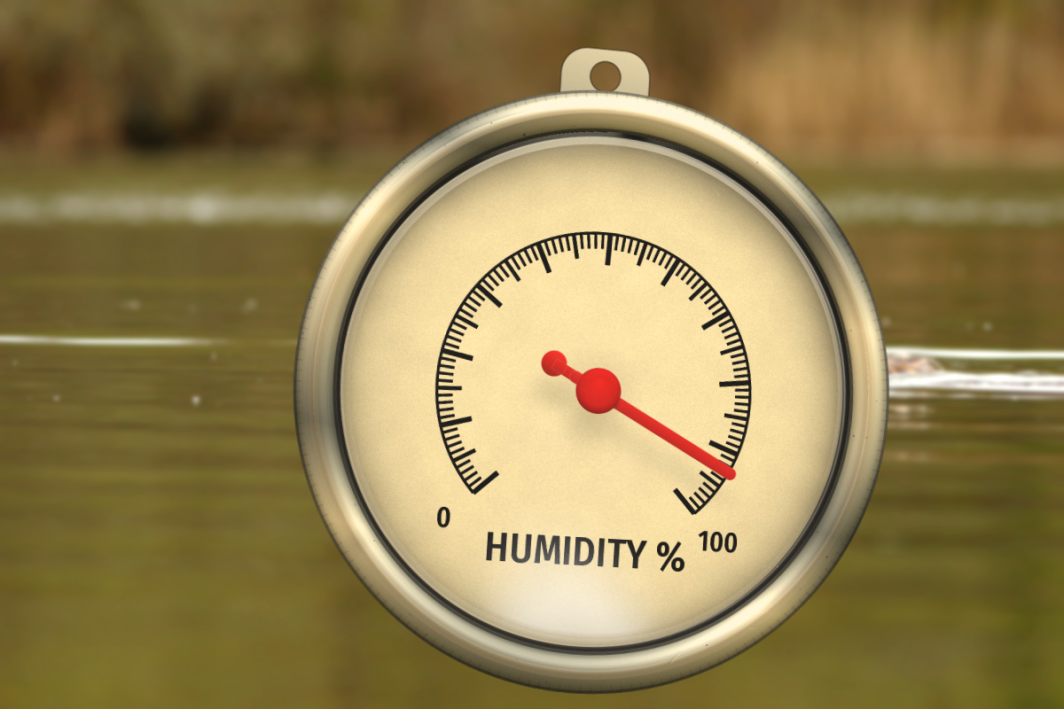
93 %
